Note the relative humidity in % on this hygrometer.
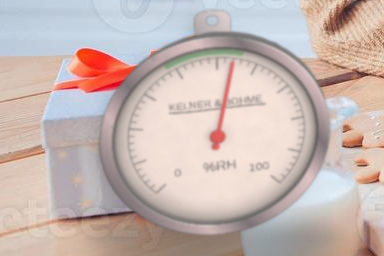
54 %
